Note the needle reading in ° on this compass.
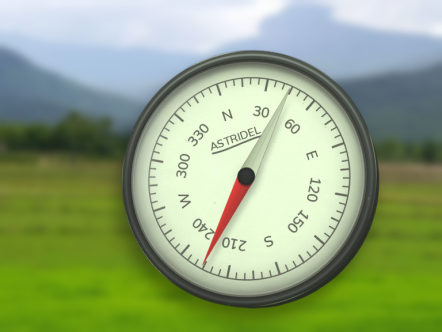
225 °
